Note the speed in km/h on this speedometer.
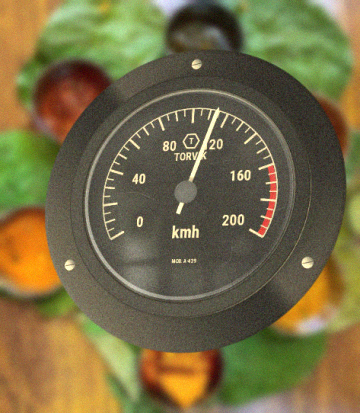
115 km/h
